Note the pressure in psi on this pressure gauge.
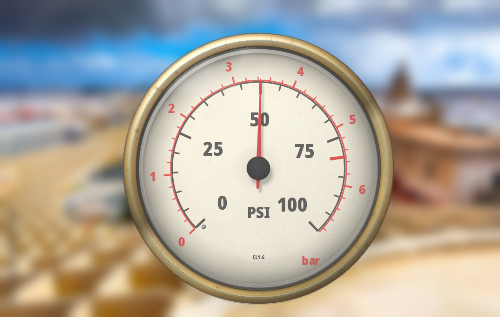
50 psi
